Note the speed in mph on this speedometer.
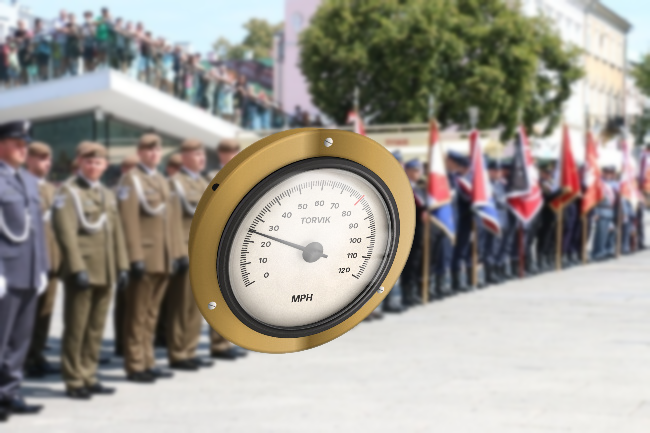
25 mph
